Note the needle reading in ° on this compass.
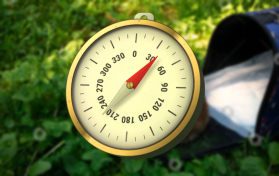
40 °
